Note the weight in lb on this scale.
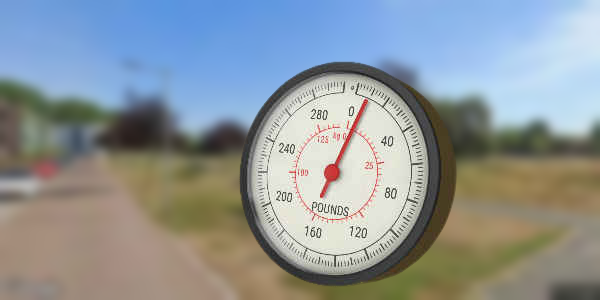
10 lb
